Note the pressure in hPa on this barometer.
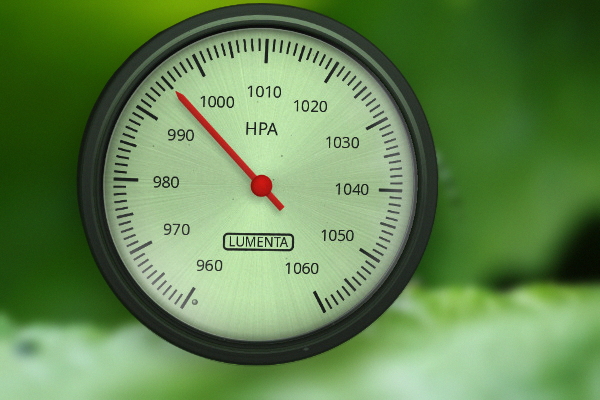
995 hPa
